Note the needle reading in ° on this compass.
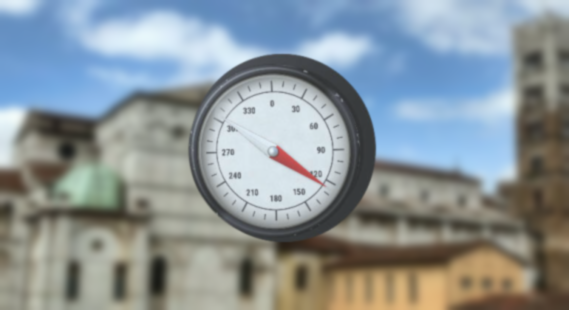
125 °
